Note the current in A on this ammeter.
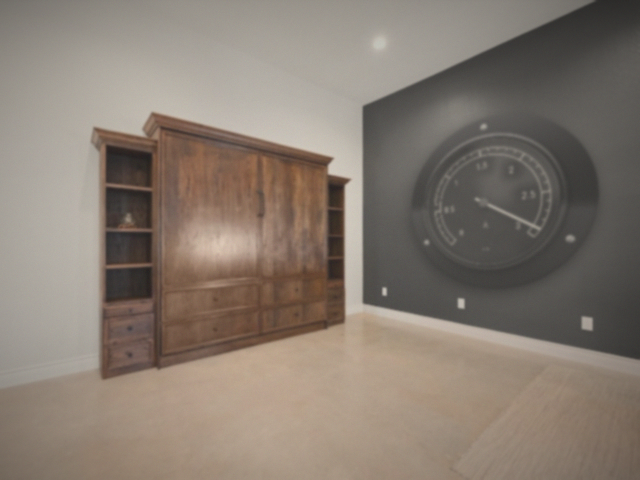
2.9 A
